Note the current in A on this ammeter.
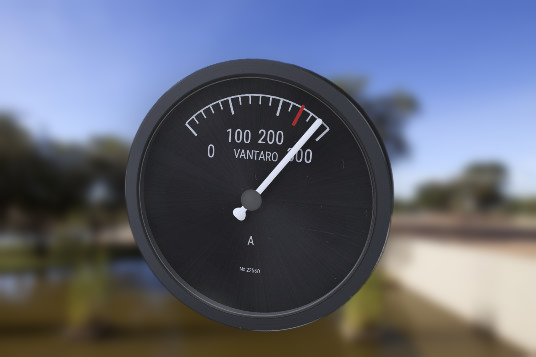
280 A
